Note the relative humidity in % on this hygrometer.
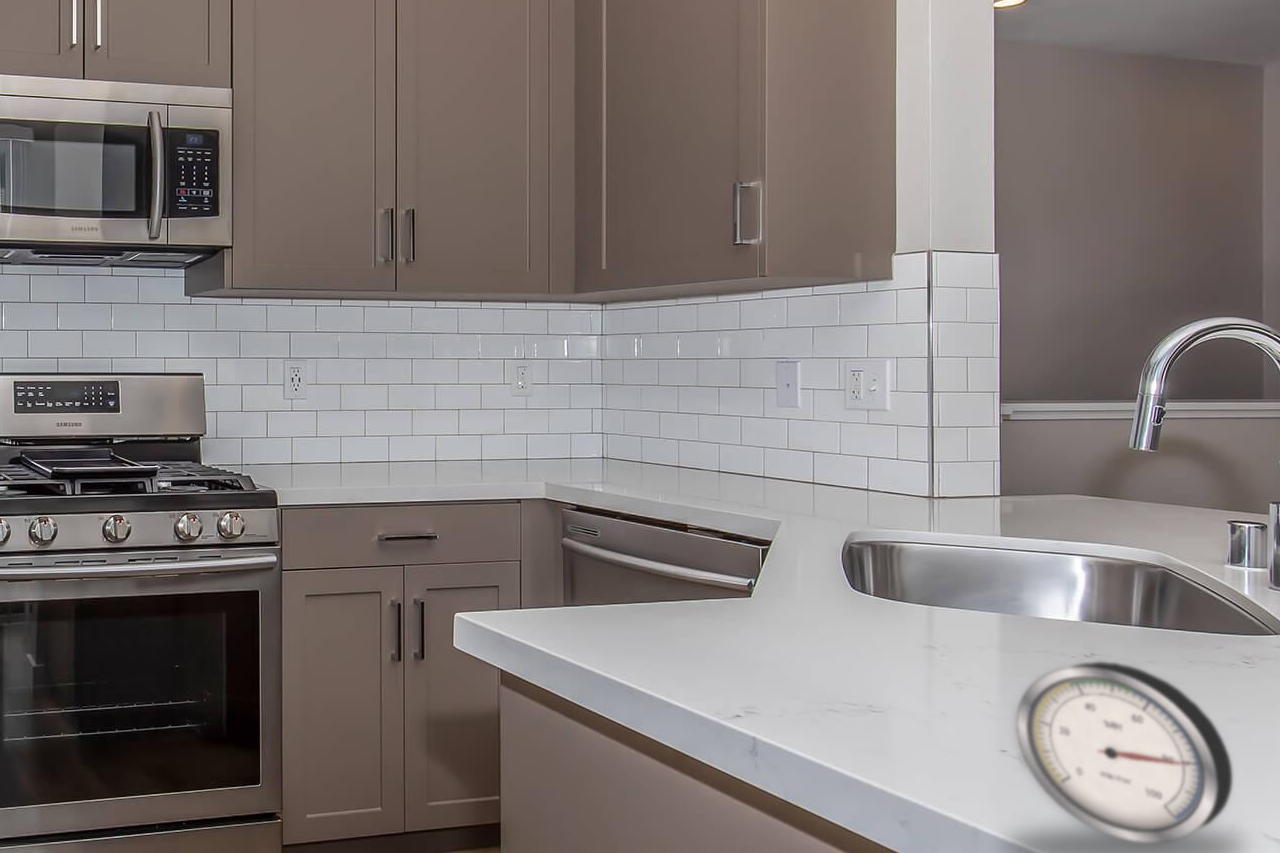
80 %
